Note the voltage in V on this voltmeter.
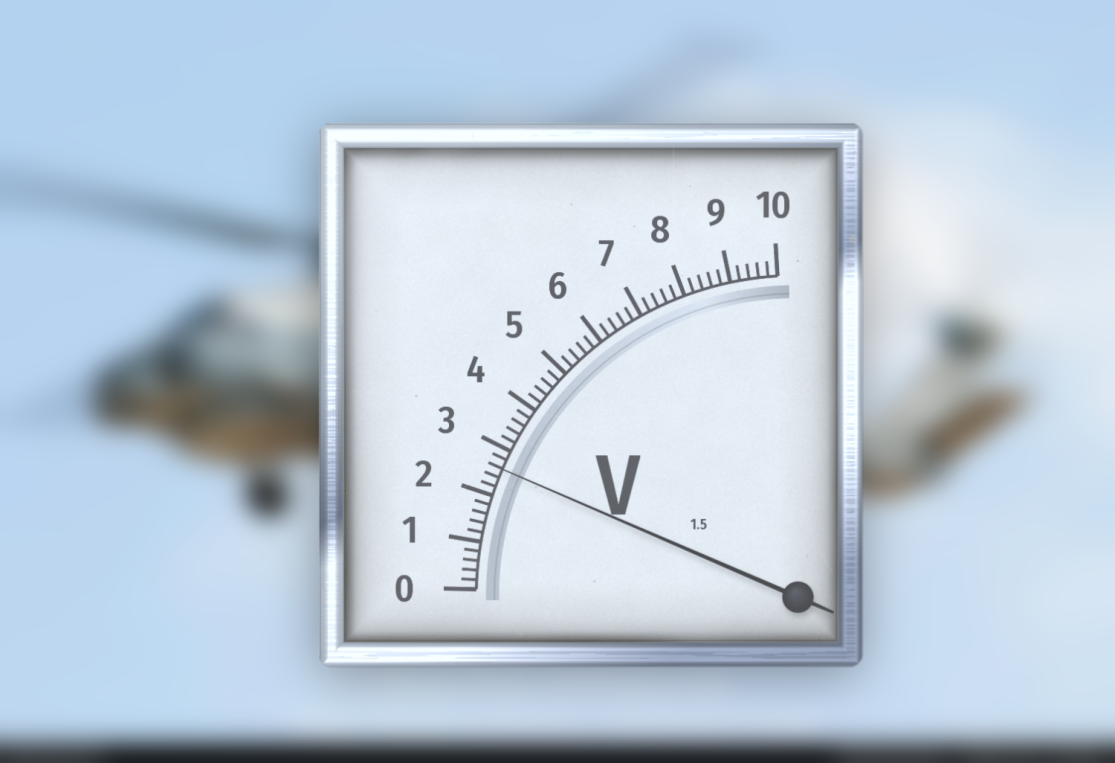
2.6 V
